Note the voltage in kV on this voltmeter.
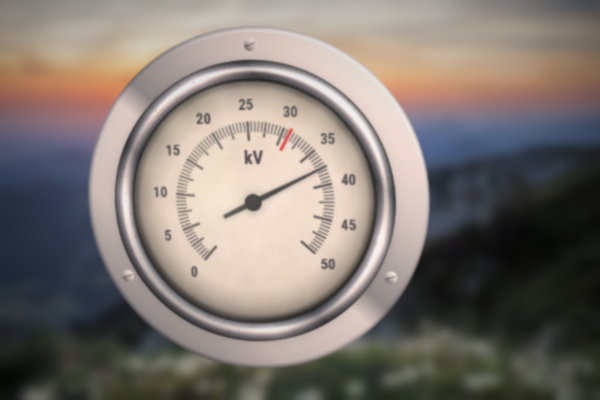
37.5 kV
